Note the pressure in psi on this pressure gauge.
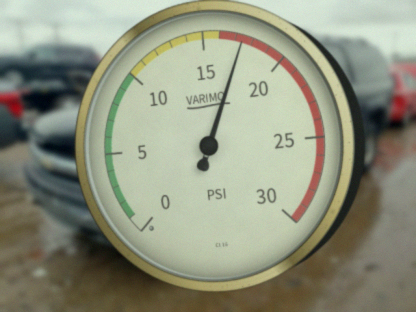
17.5 psi
